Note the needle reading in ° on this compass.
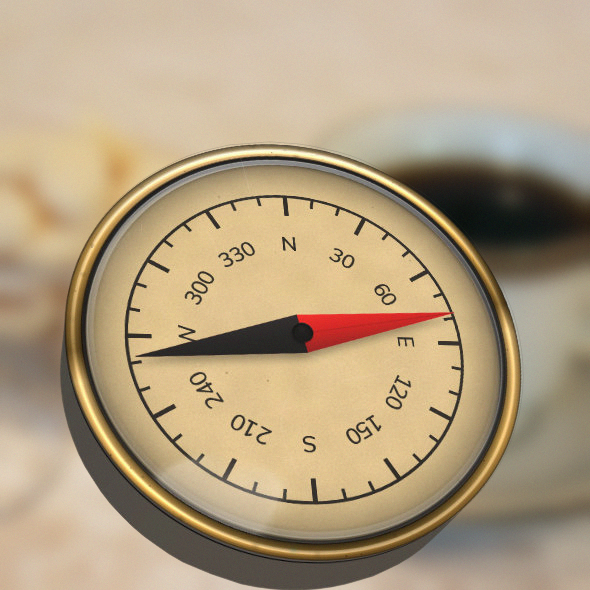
80 °
